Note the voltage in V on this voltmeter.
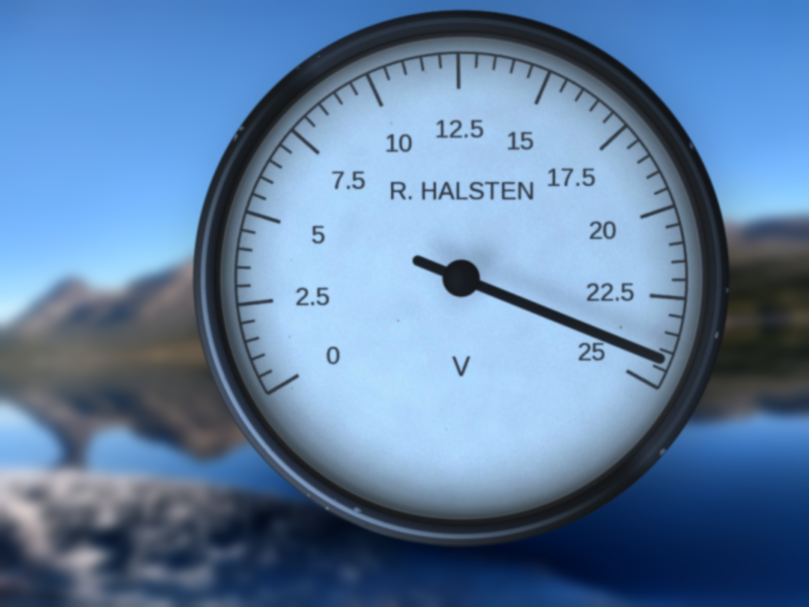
24.25 V
